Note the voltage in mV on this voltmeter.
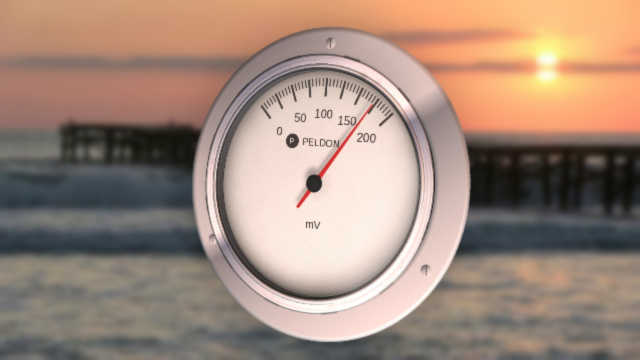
175 mV
